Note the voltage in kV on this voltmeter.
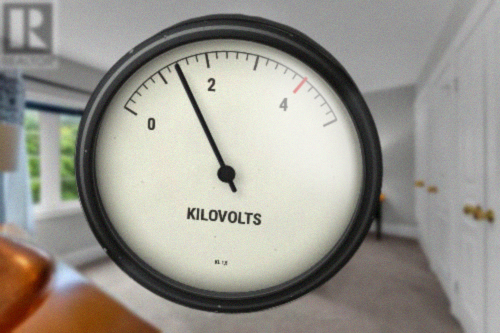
1.4 kV
